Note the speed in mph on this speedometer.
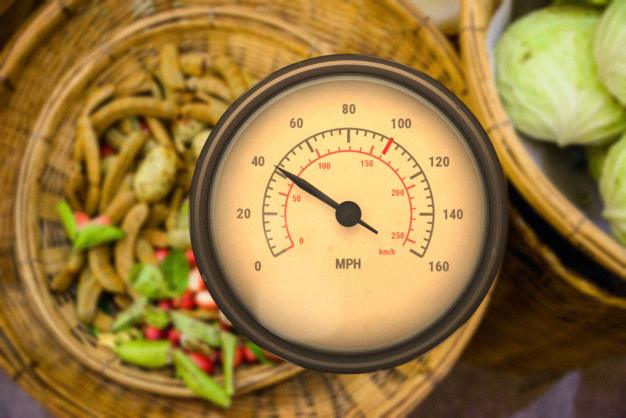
42 mph
